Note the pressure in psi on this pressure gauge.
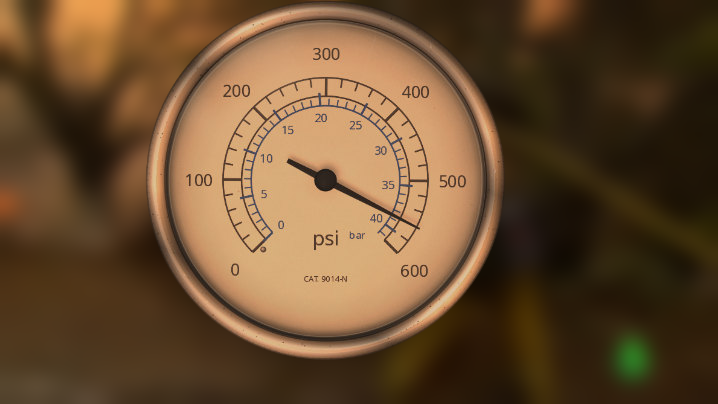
560 psi
